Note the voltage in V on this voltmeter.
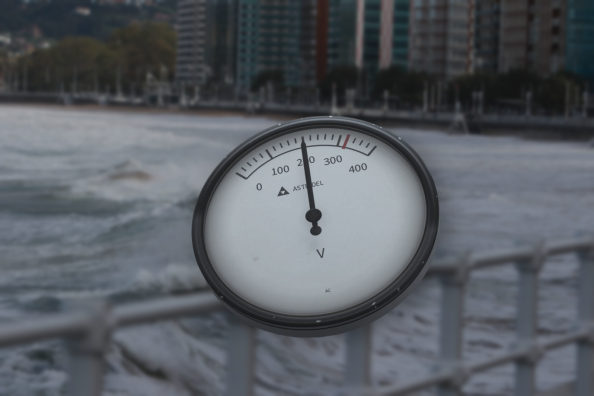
200 V
